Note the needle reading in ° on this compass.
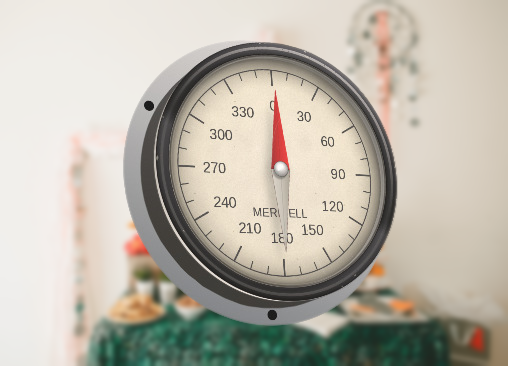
0 °
